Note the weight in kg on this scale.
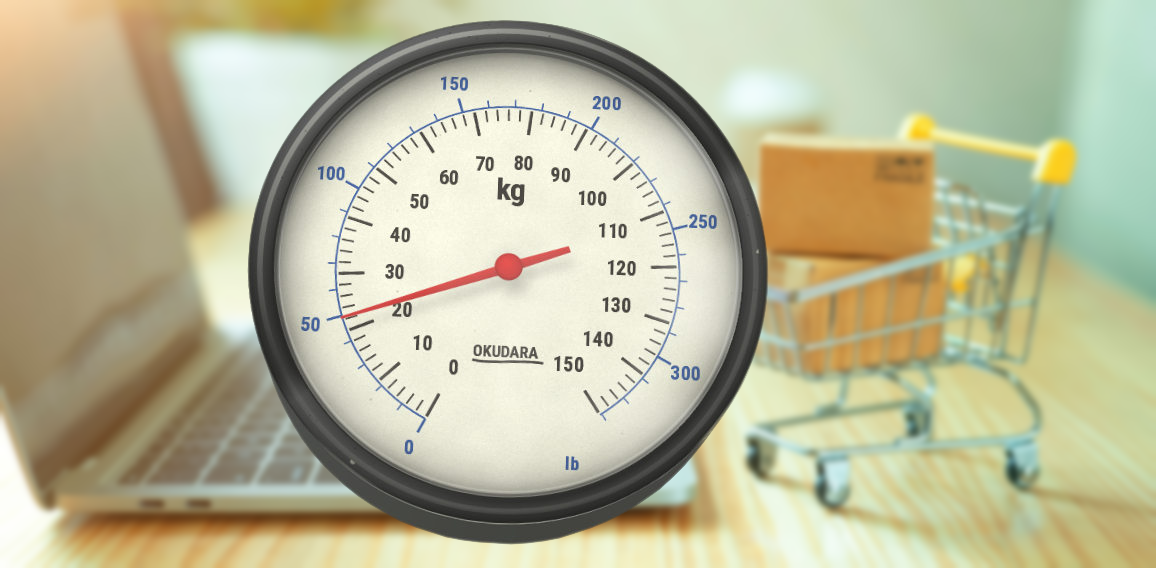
22 kg
